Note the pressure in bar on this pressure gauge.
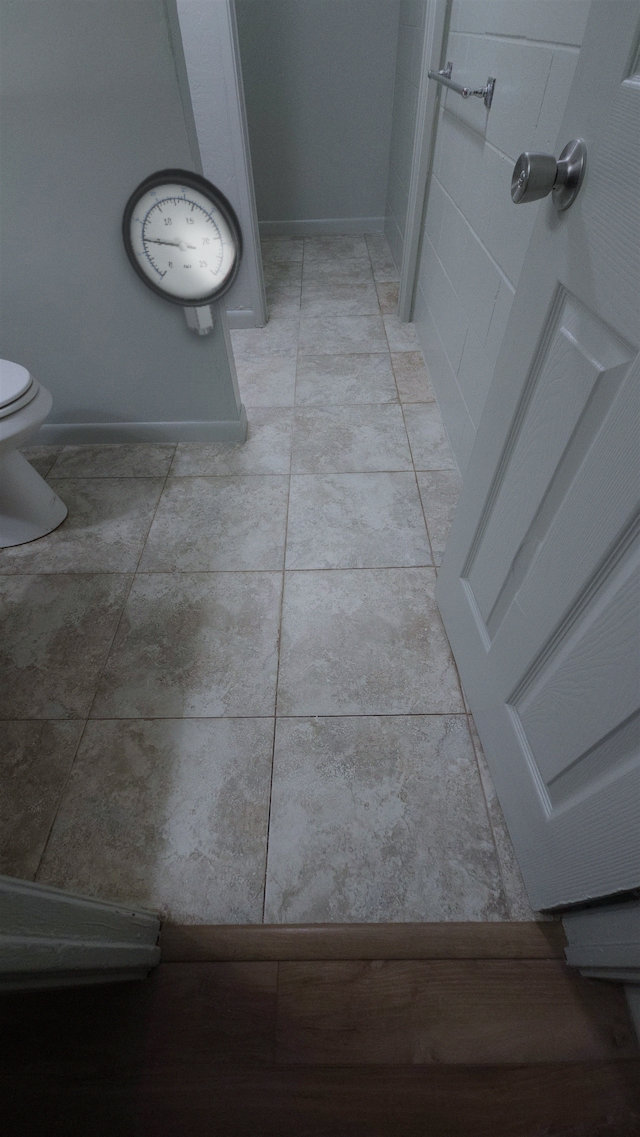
5 bar
